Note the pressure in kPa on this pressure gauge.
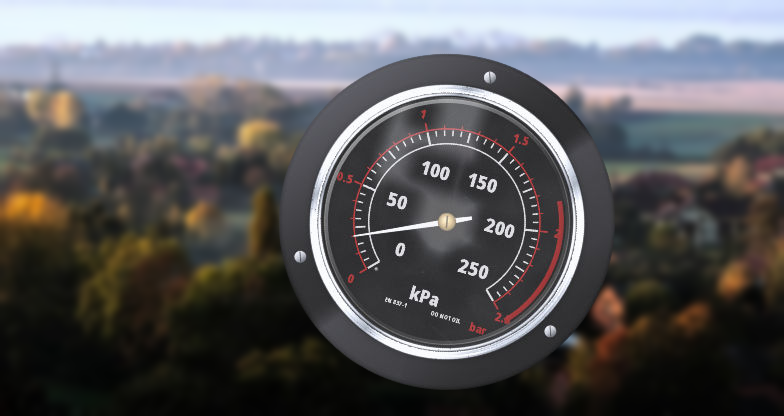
20 kPa
